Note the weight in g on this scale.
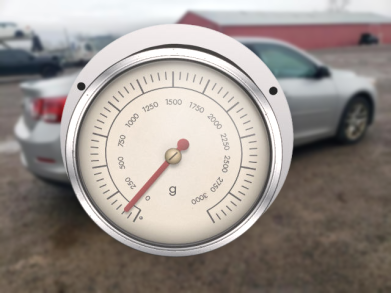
100 g
